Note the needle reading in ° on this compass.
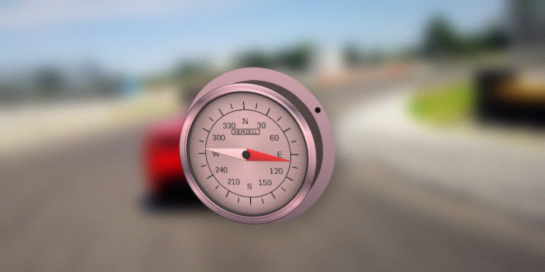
97.5 °
